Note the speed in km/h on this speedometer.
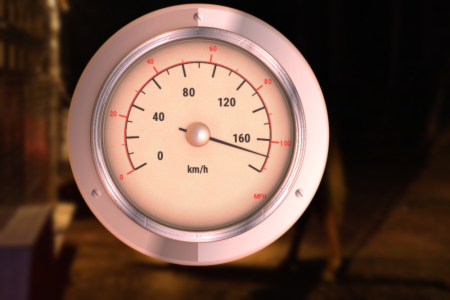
170 km/h
